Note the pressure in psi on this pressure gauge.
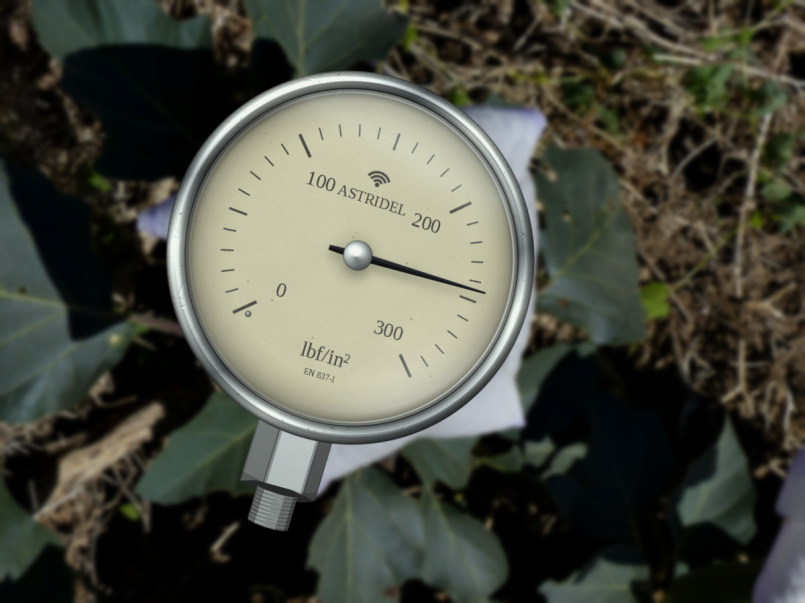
245 psi
